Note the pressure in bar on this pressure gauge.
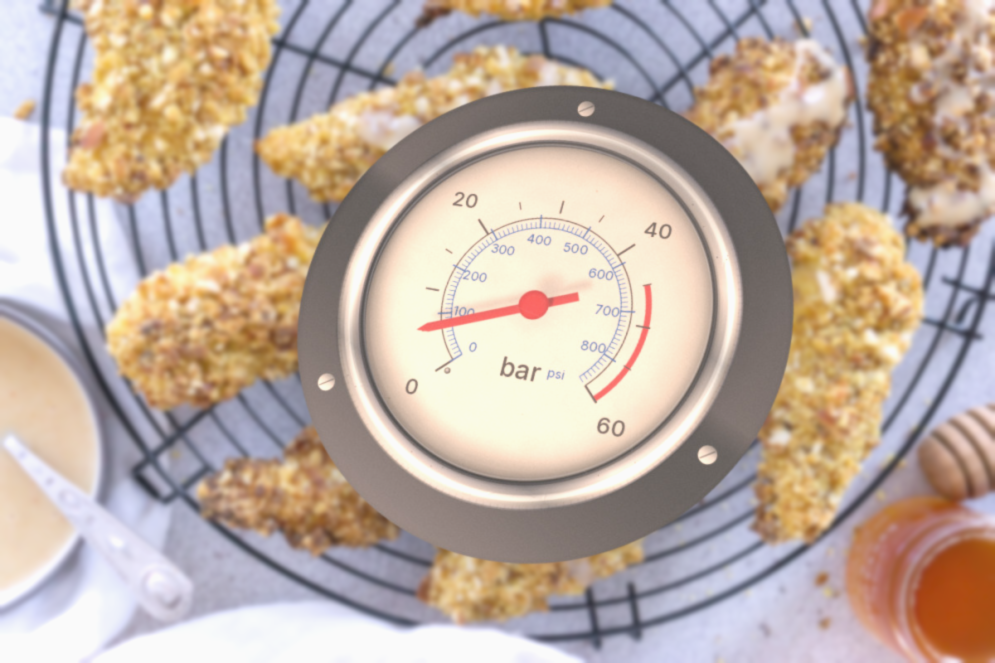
5 bar
